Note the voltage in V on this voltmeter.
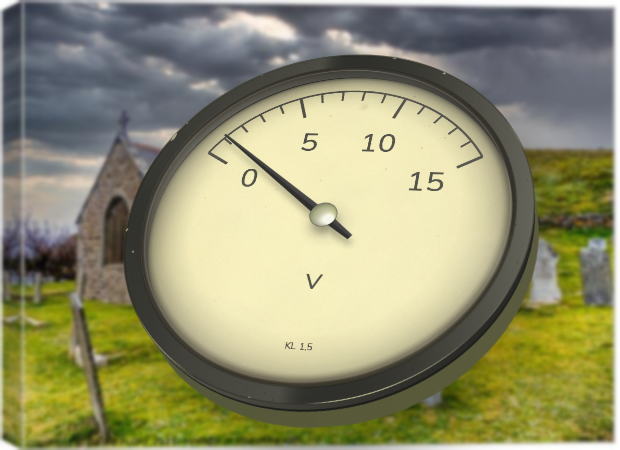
1 V
